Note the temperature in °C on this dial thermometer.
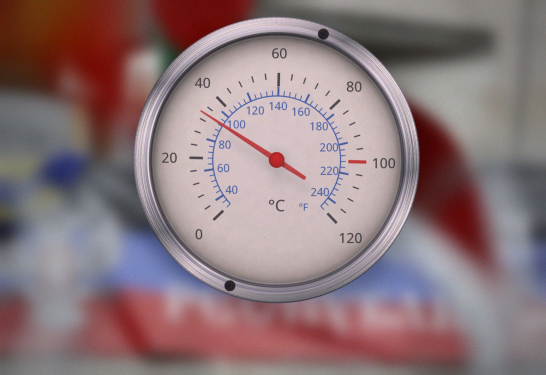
34 °C
